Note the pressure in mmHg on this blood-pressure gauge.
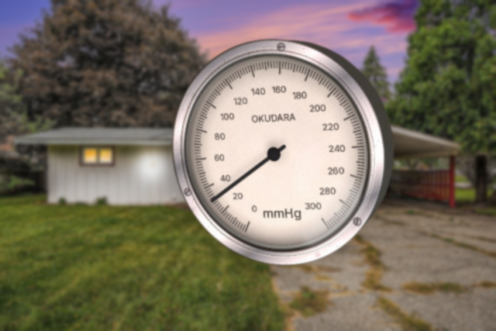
30 mmHg
